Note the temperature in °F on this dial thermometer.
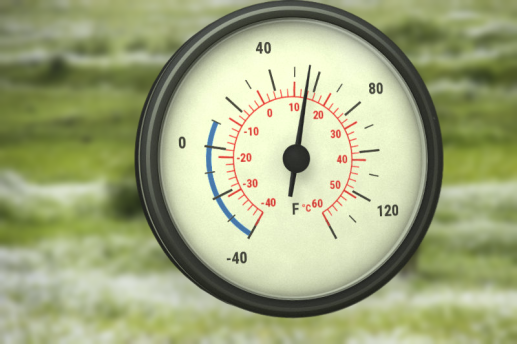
55 °F
